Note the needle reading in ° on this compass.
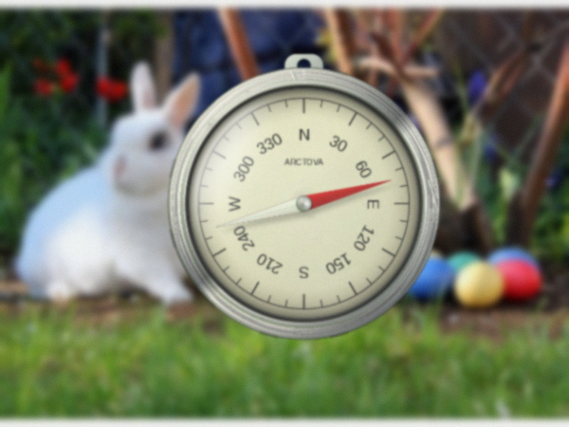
75 °
